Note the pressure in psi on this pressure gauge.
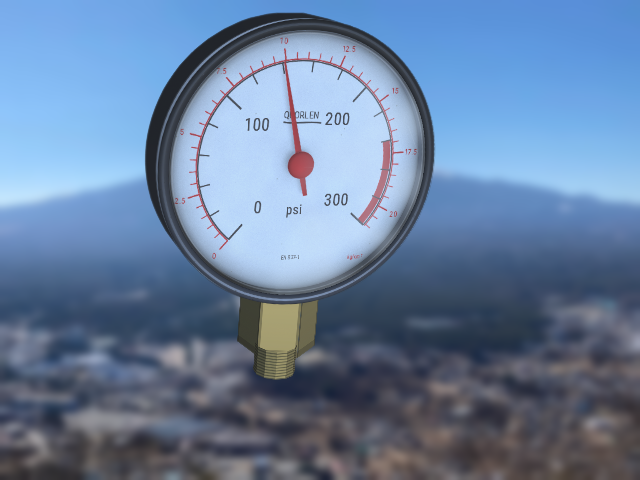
140 psi
